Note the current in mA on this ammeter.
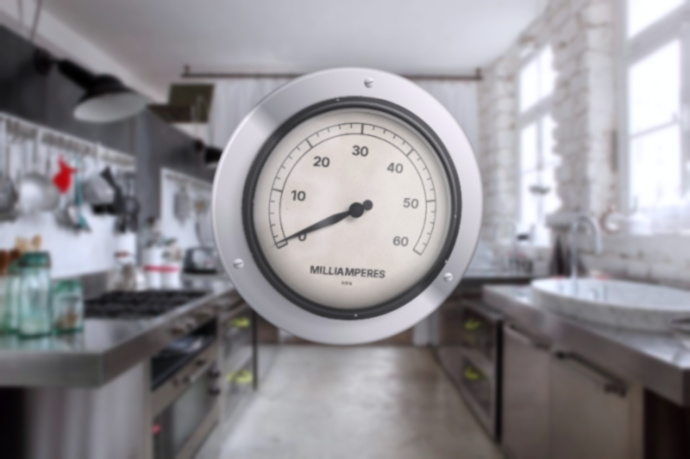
1 mA
